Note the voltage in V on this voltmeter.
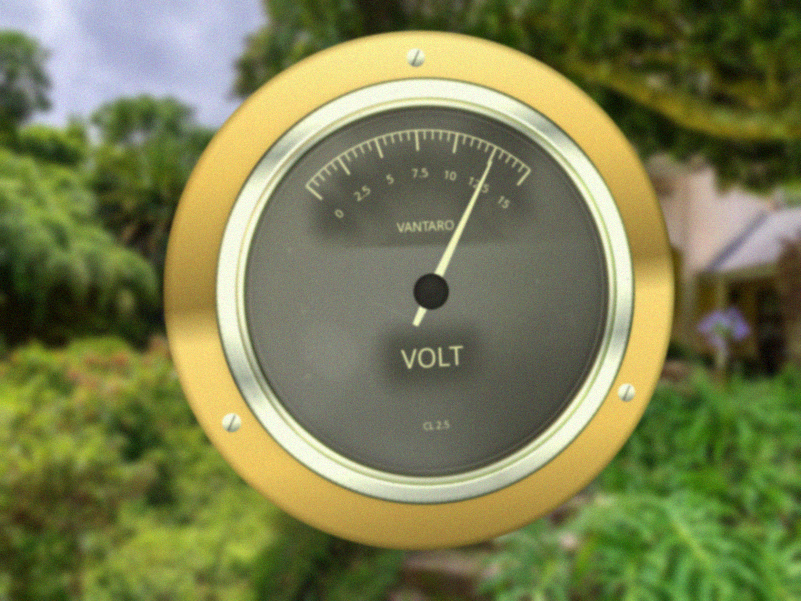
12.5 V
